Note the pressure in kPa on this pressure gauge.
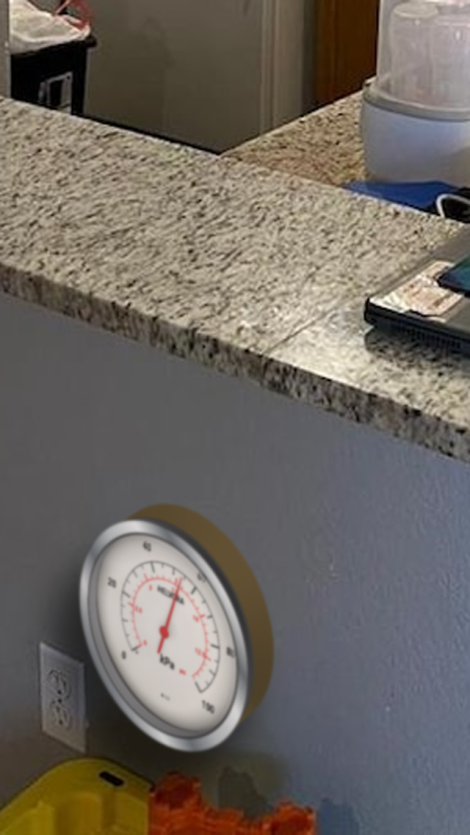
55 kPa
